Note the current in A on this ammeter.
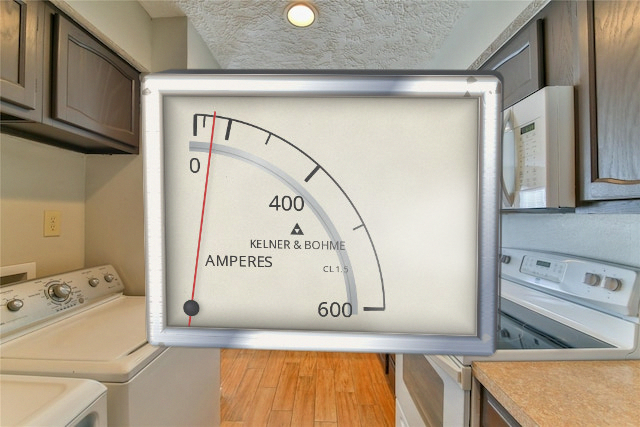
150 A
